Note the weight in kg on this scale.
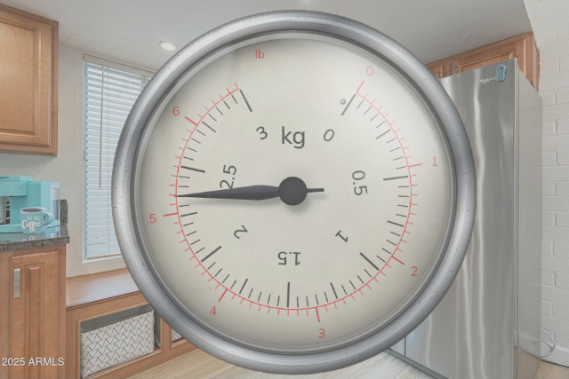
2.35 kg
